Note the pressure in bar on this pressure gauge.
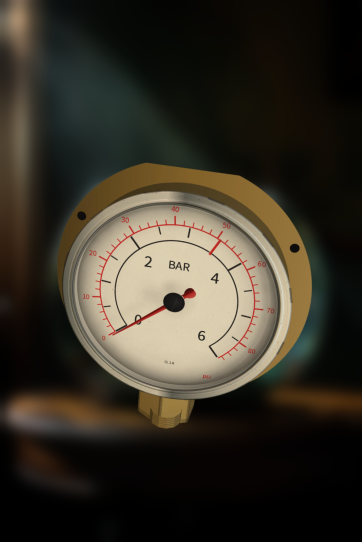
0 bar
